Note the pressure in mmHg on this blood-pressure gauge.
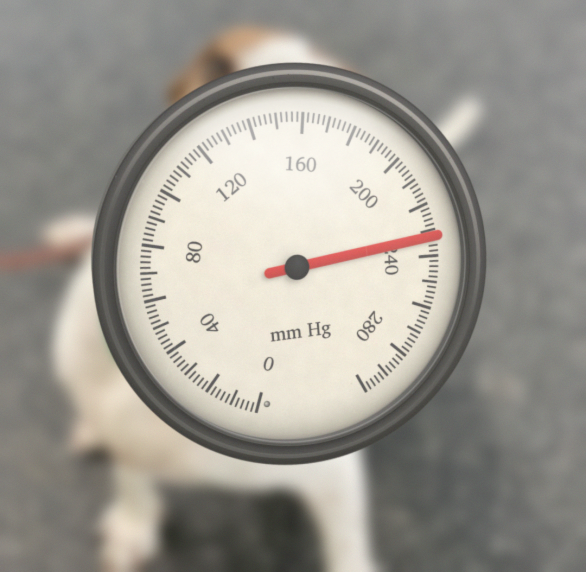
232 mmHg
